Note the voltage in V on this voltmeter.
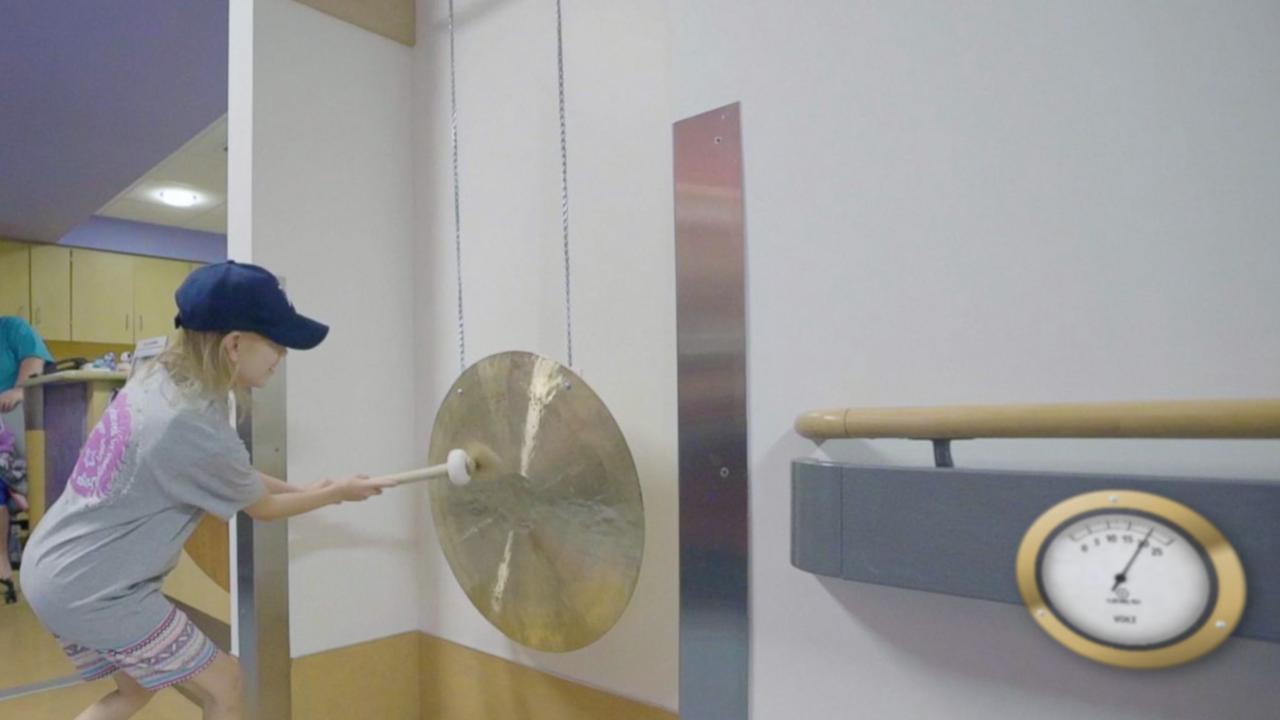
20 V
